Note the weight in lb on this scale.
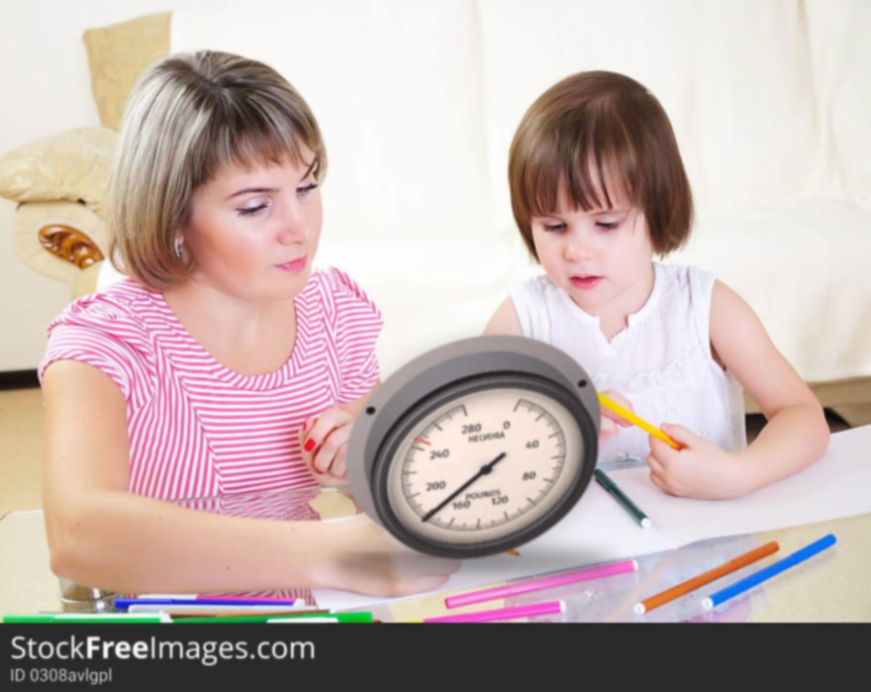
180 lb
